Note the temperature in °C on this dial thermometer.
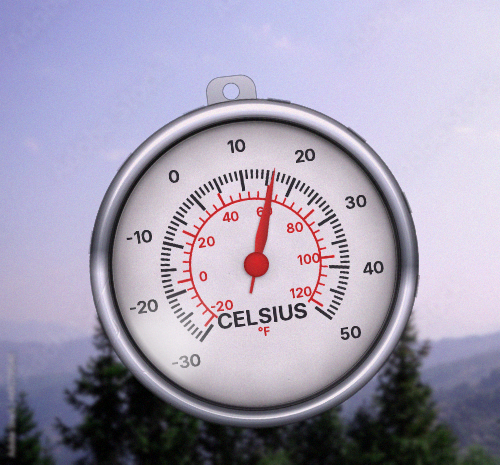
16 °C
